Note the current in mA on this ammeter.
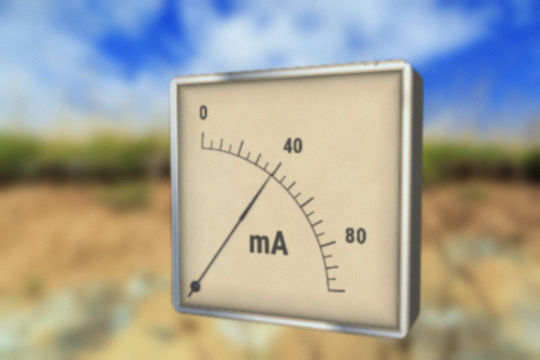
40 mA
